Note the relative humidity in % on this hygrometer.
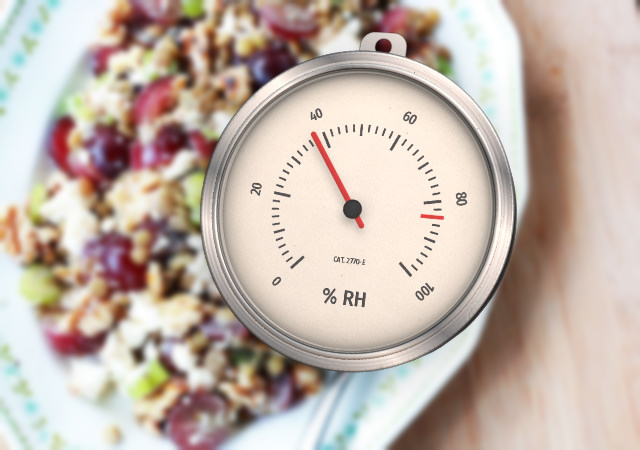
38 %
